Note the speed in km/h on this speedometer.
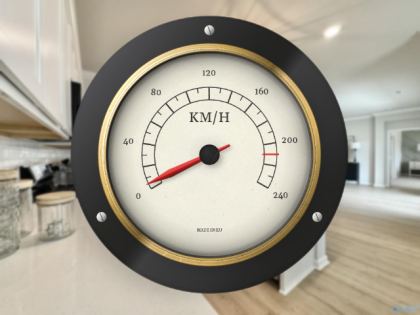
5 km/h
